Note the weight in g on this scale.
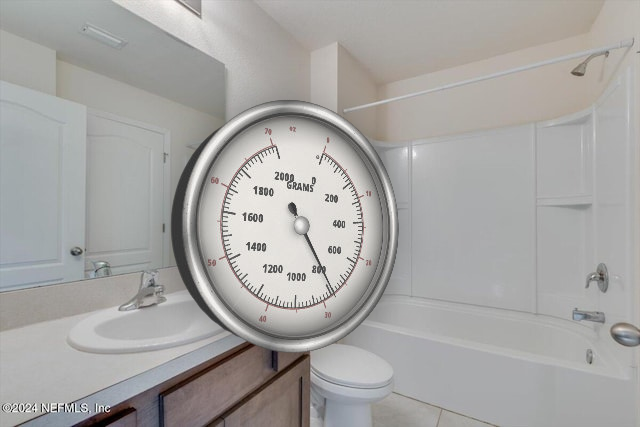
800 g
